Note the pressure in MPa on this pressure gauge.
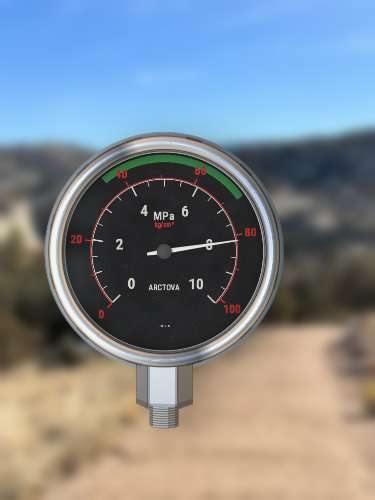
8 MPa
